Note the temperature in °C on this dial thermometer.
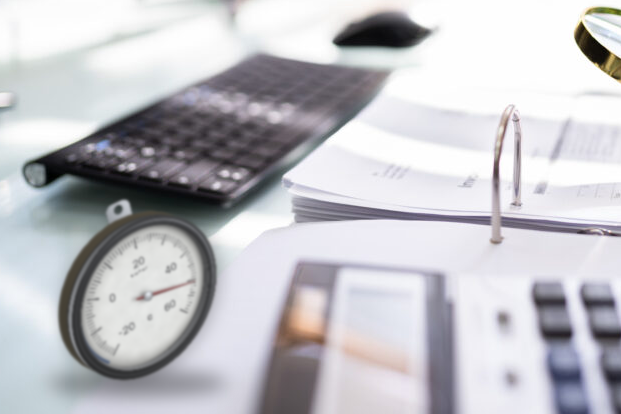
50 °C
